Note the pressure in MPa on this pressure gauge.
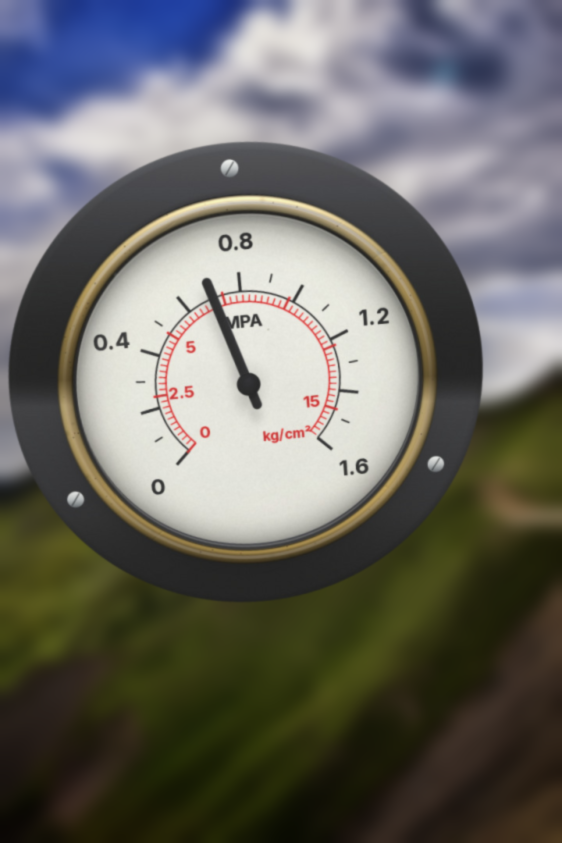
0.7 MPa
